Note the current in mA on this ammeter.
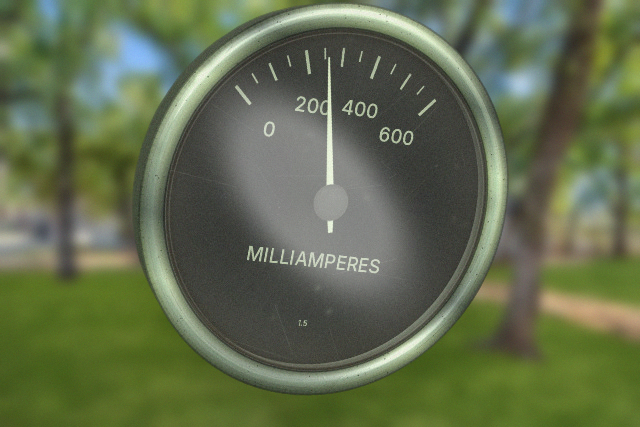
250 mA
